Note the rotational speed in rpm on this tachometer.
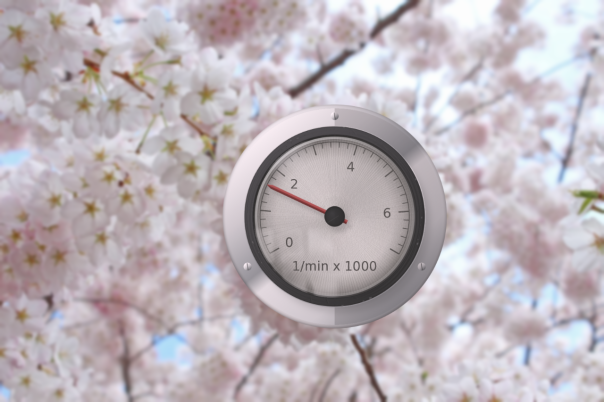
1600 rpm
